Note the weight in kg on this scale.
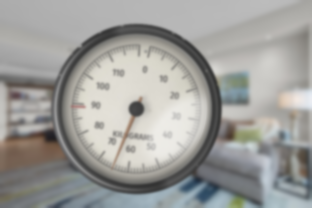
65 kg
